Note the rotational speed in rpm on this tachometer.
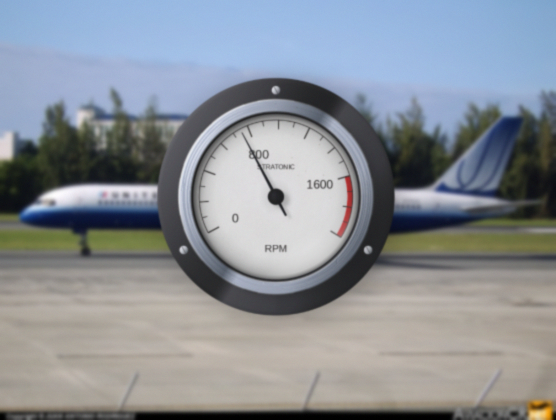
750 rpm
